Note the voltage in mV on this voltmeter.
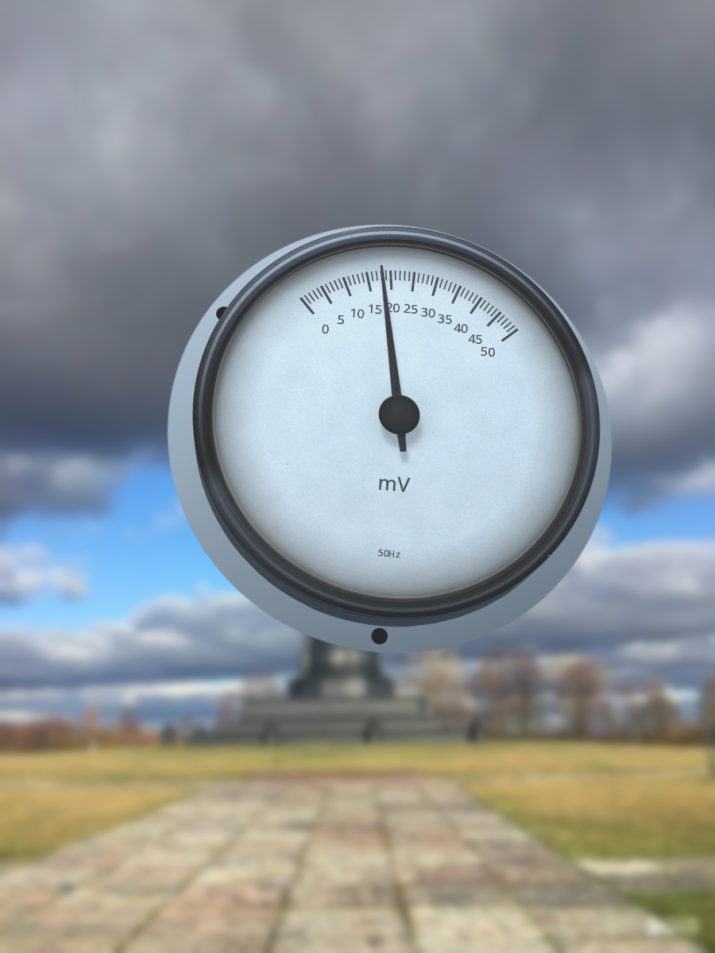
18 mV
